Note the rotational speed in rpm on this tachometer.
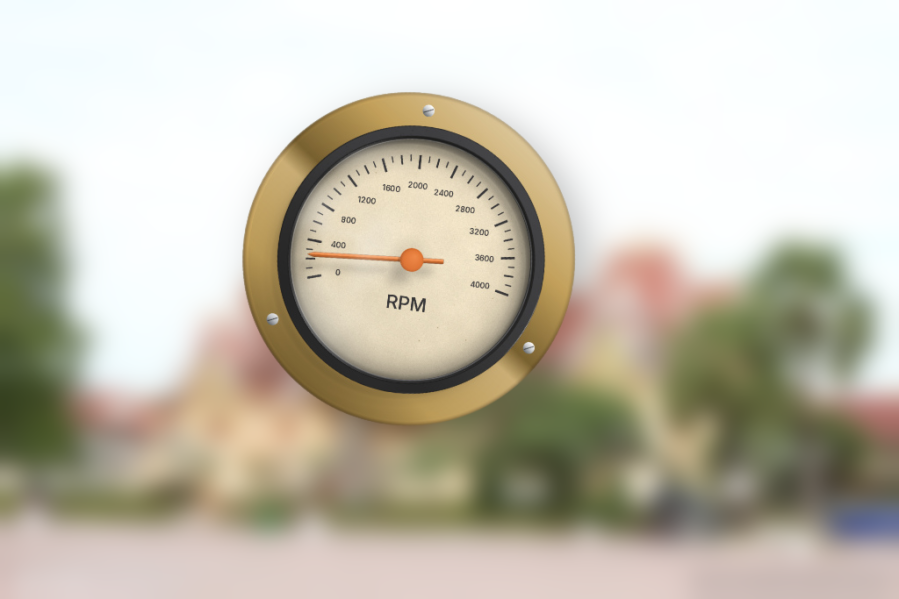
250 rpm
